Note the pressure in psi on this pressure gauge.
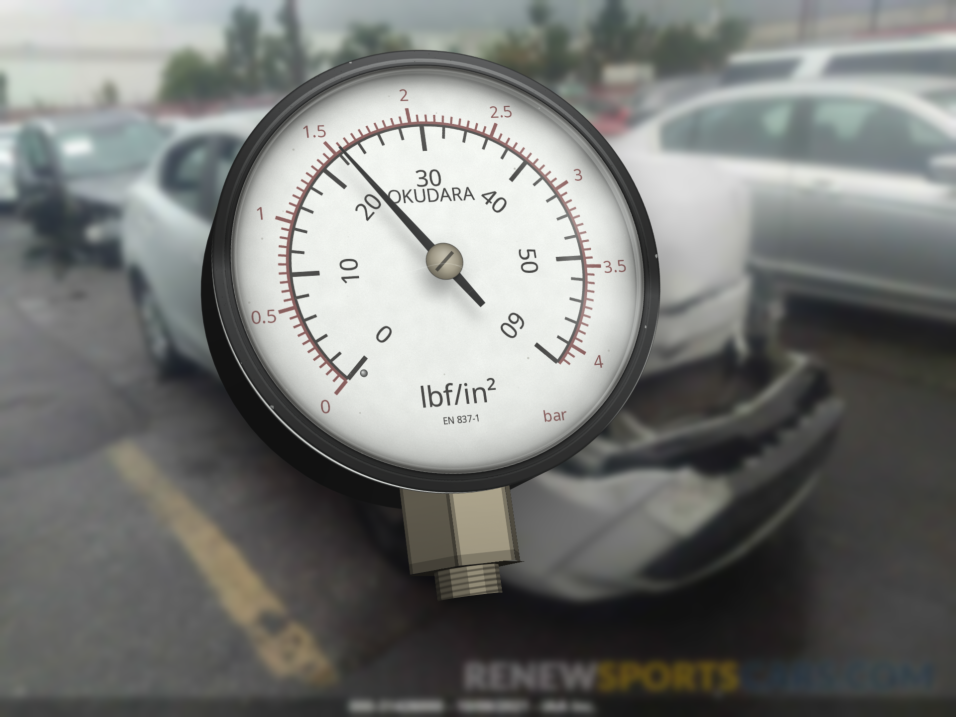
22 psi
